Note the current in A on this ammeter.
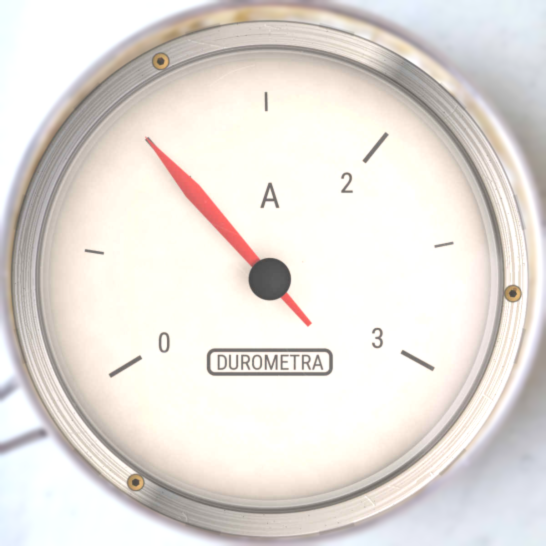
1 A
